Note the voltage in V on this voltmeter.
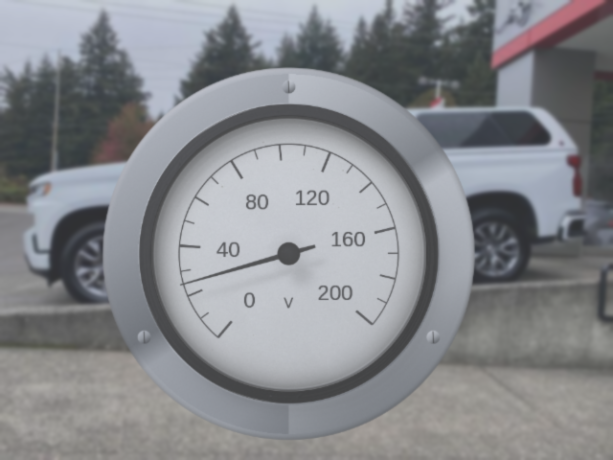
25 V
